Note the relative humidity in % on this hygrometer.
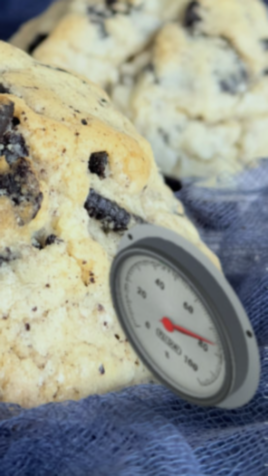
75 %
